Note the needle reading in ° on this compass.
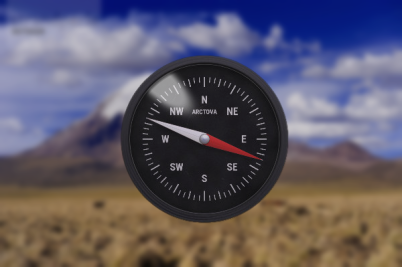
110 °
